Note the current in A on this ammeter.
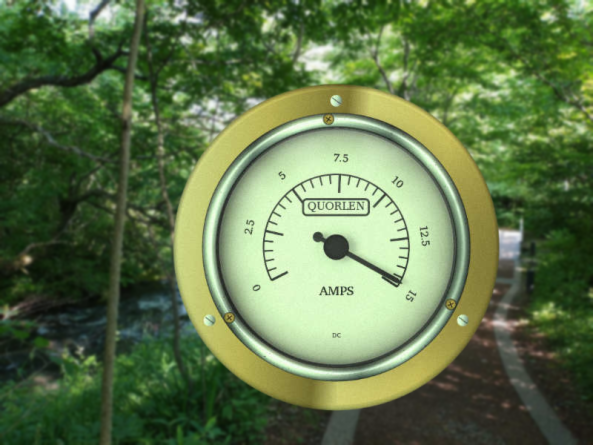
14.75 A
